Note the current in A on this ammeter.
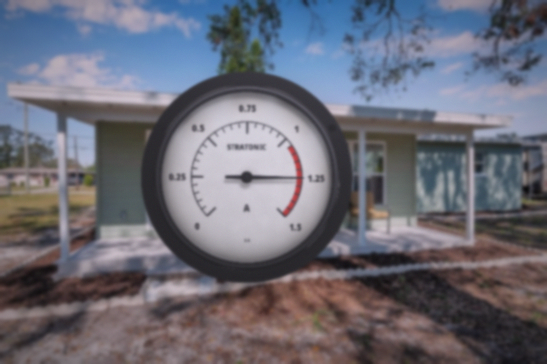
1.25 A
